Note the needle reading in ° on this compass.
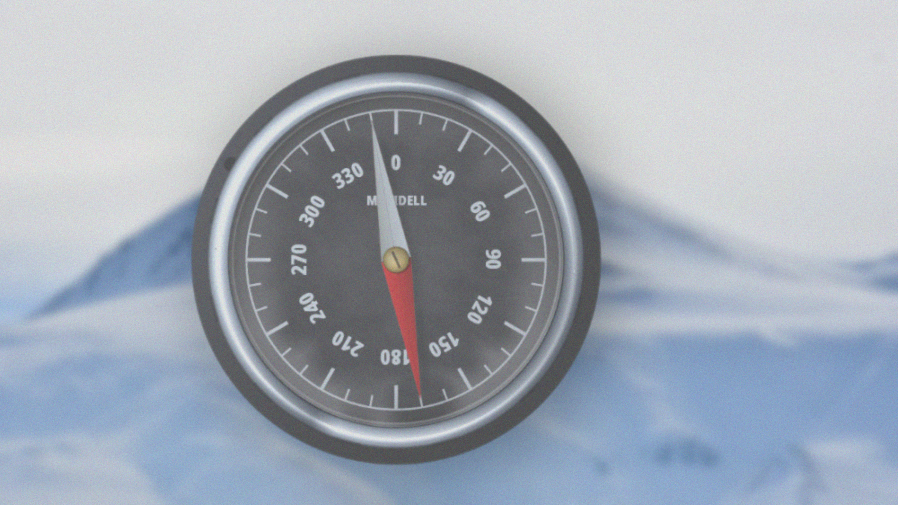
170 °
